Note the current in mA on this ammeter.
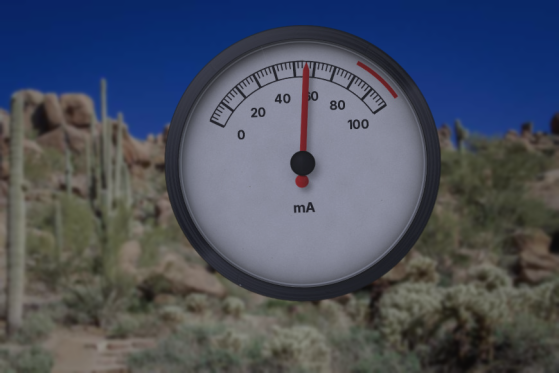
56 mA
